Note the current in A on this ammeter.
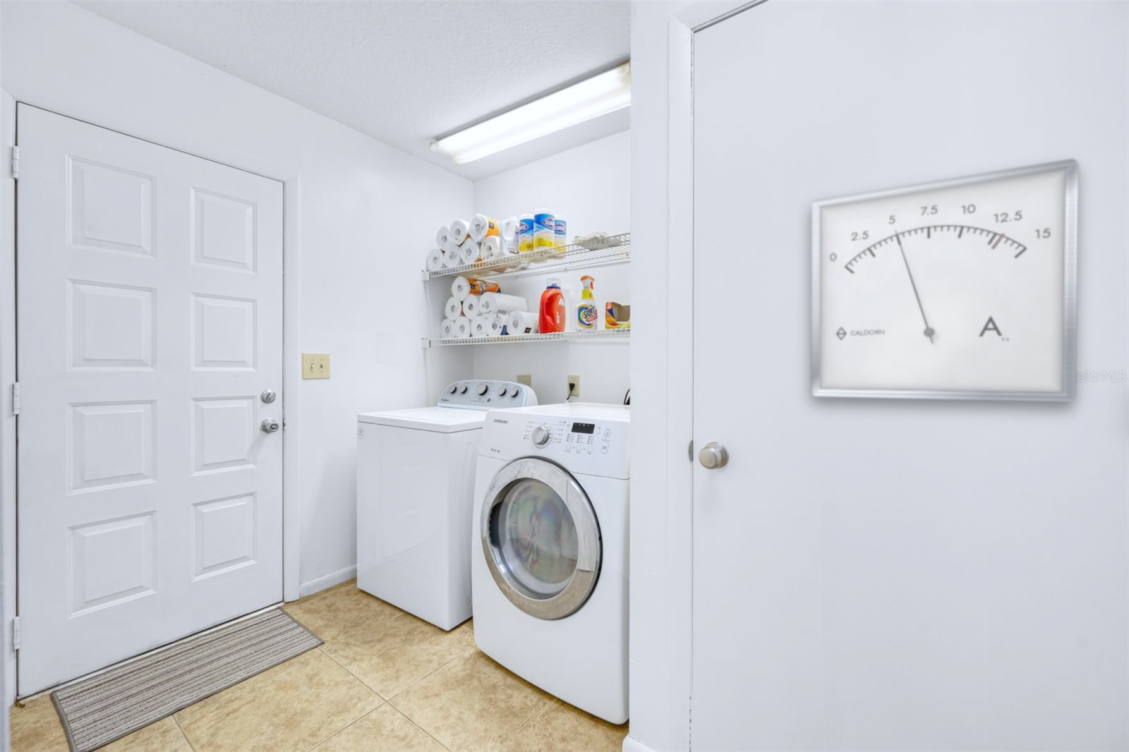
5 A
